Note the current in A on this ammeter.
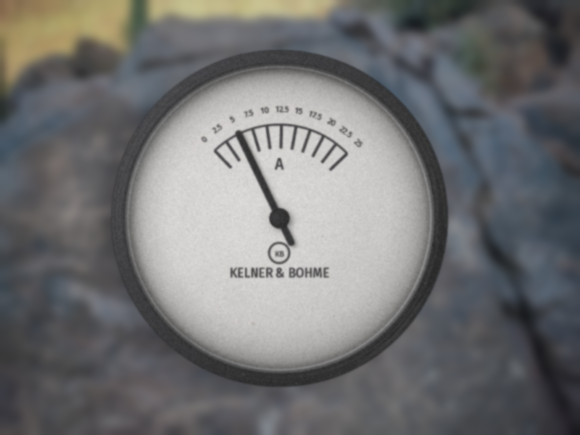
5 A
